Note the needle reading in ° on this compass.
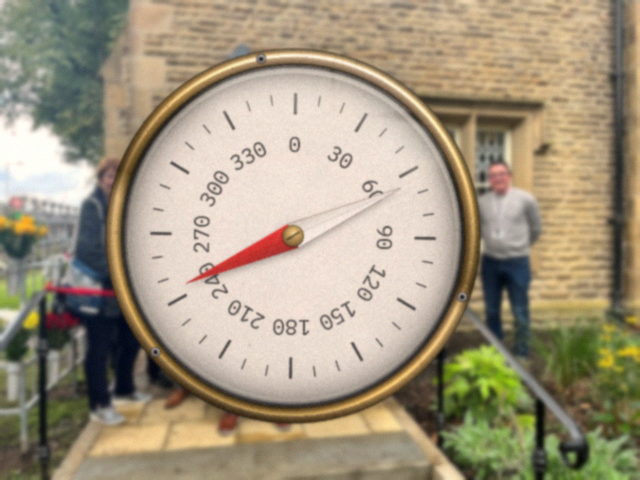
245 °
